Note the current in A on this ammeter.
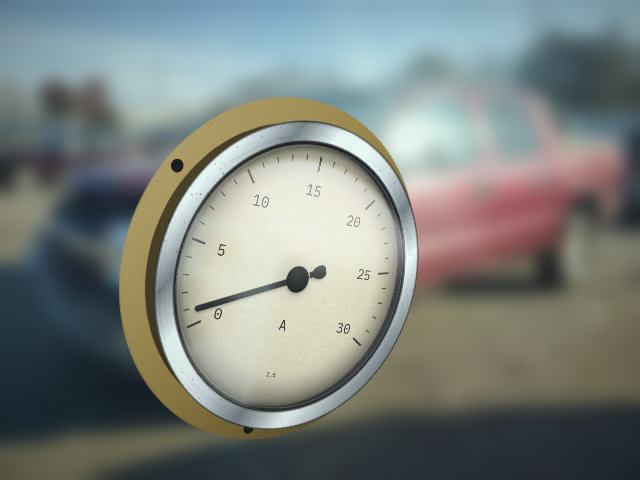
1 A
